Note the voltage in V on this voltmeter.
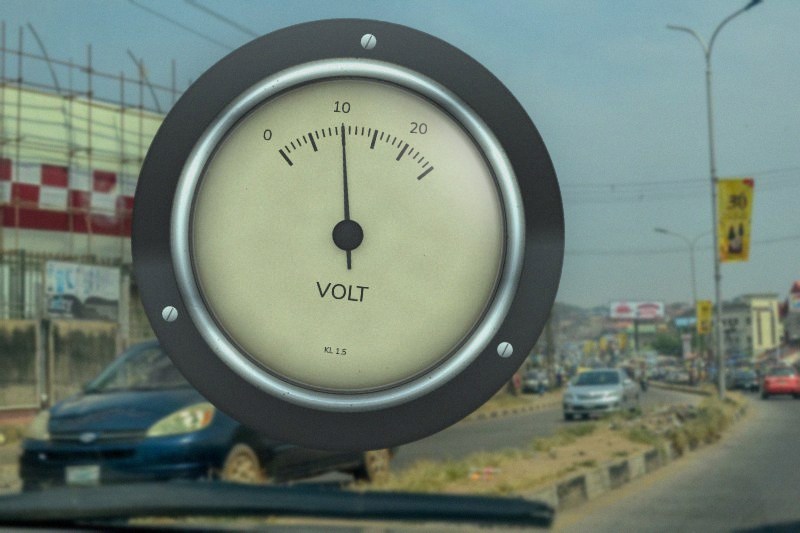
10 V
